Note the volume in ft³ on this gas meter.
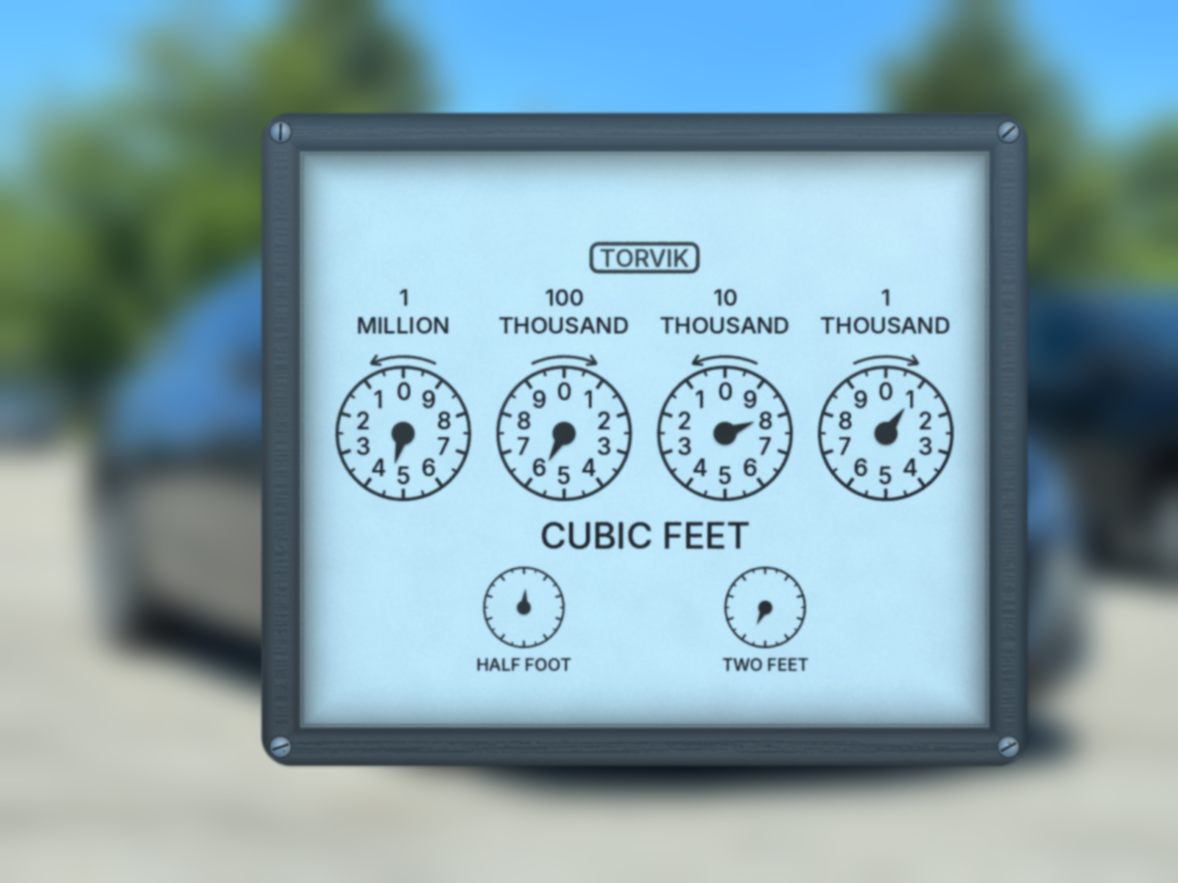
458100 ft³
